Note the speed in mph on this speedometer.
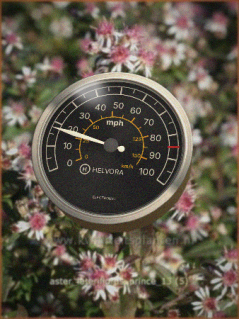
17.5 mph
